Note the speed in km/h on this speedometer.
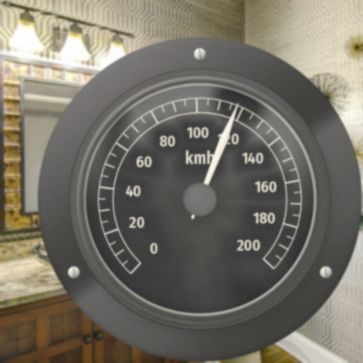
117.5 km/h
